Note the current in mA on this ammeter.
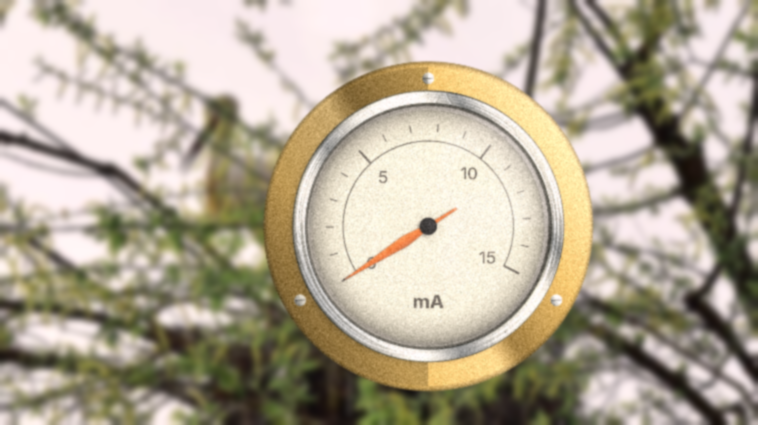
0 mA
